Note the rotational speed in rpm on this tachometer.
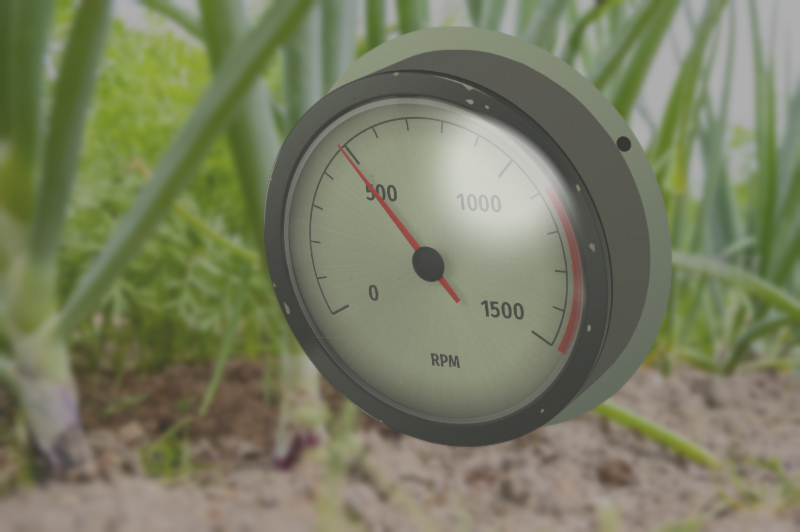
500 rpm
